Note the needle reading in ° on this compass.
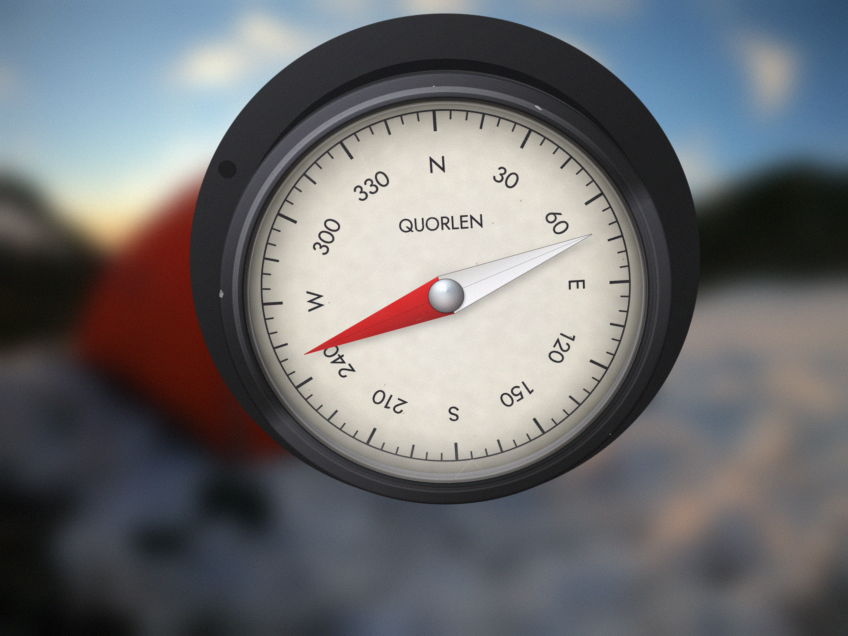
250 °
